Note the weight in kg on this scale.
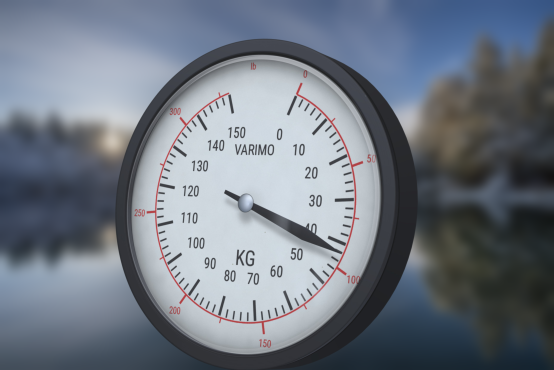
42 kg
